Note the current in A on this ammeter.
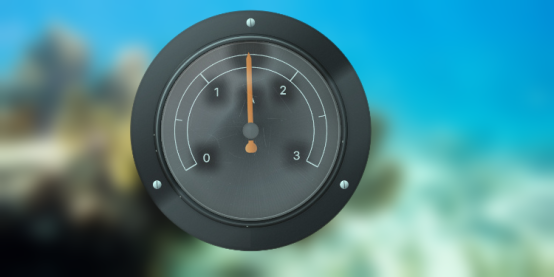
1.5 A
